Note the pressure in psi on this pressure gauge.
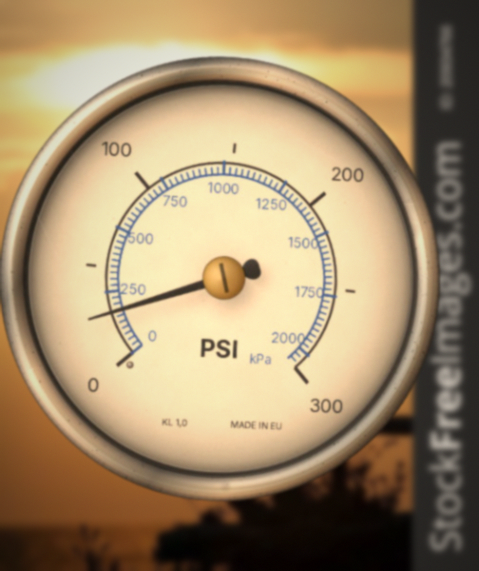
25 psi
